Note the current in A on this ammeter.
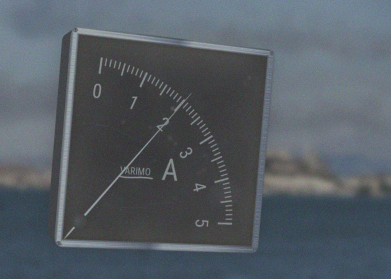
2 A
